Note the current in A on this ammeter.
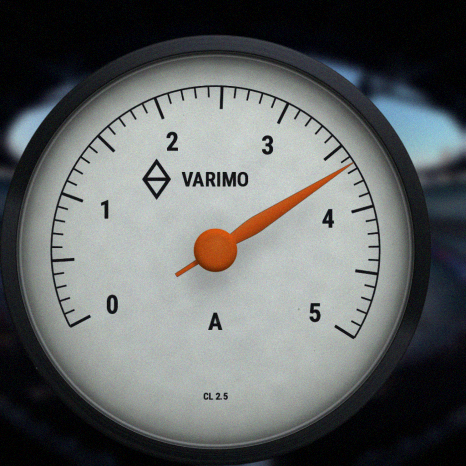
3.65 A
